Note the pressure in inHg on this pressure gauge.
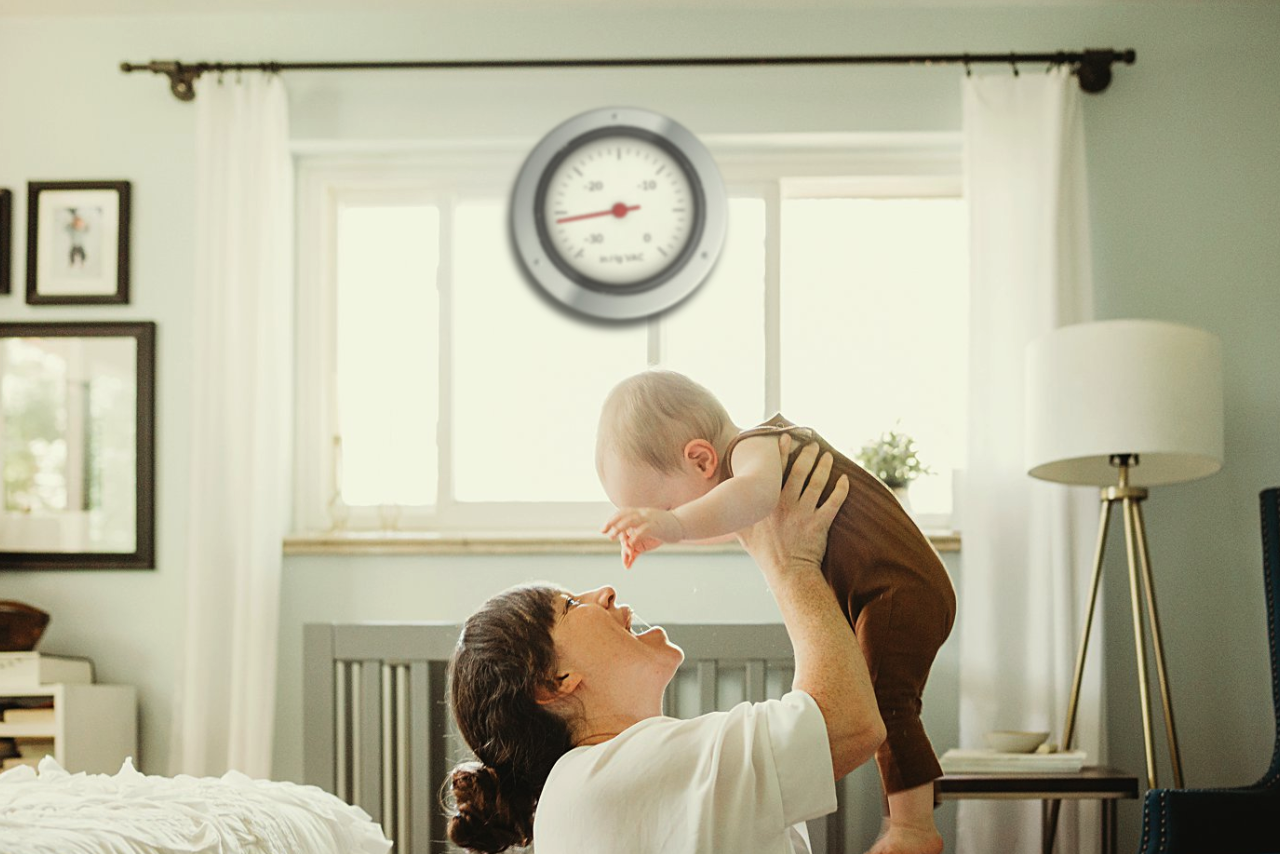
-26 inHg
